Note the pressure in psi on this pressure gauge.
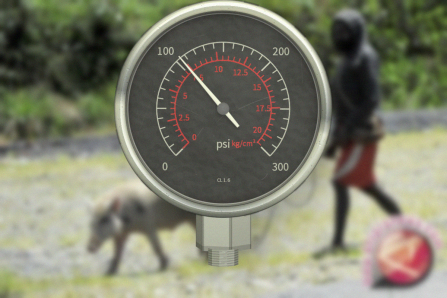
105 psi
